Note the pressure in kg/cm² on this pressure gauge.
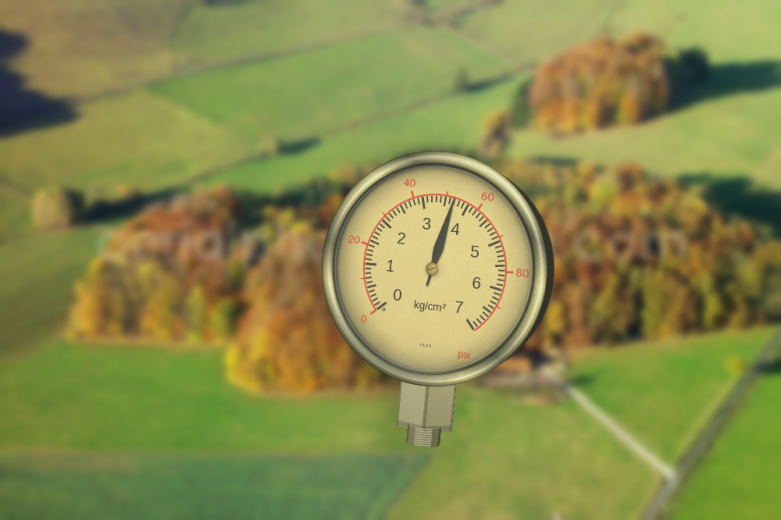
3.7 kg/cm²
